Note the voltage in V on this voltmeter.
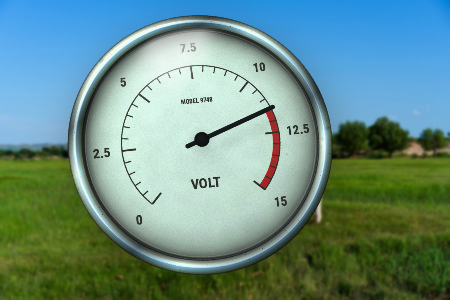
11.5 V
